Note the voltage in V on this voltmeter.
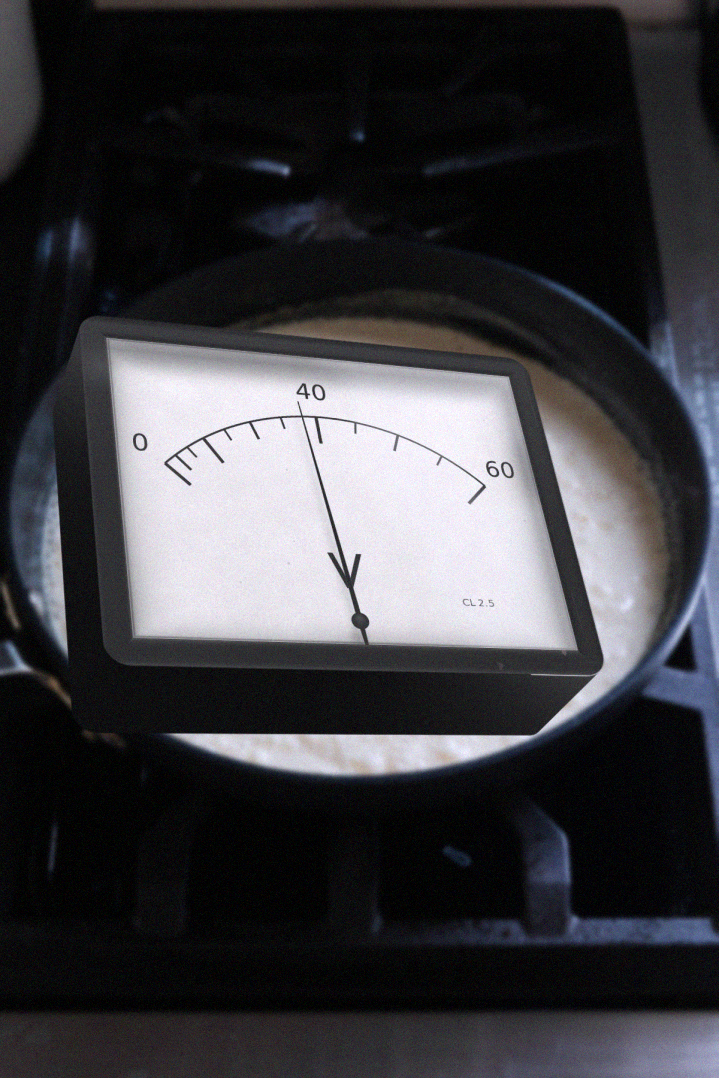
37.5 V
